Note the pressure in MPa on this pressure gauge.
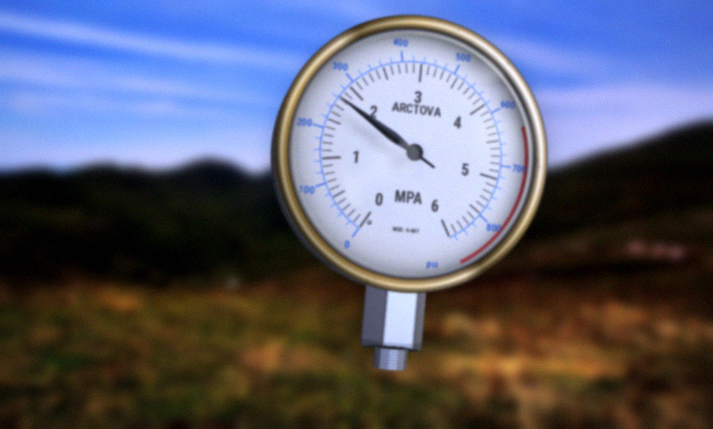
1.8 MPa
